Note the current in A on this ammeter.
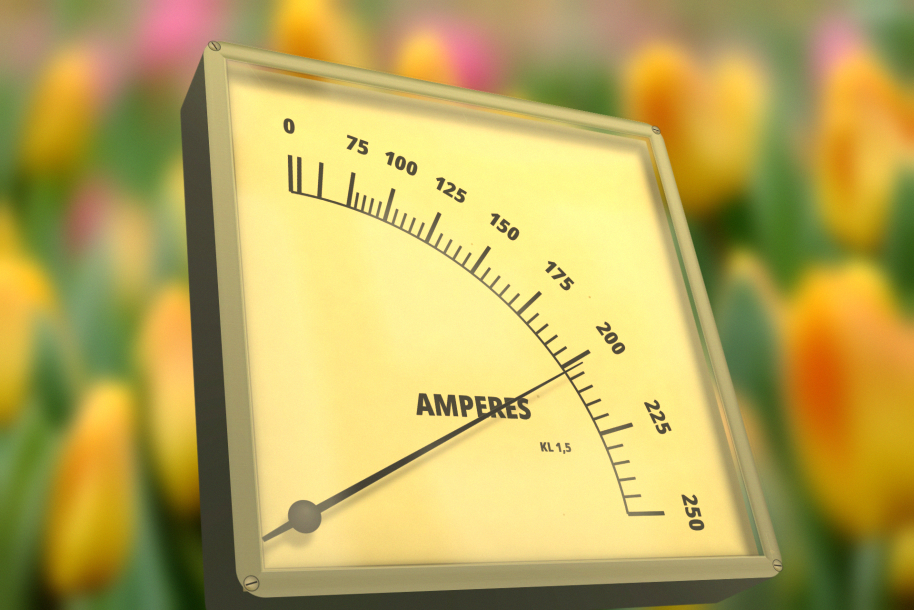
202.5 A
